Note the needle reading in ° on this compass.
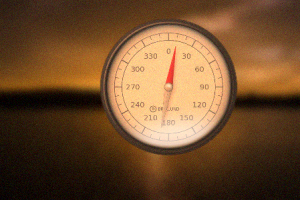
10 °
